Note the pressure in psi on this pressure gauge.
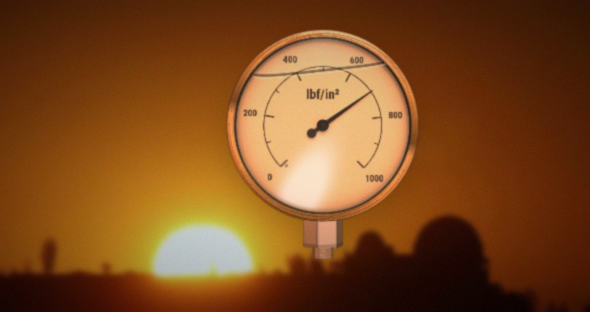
700 psi
